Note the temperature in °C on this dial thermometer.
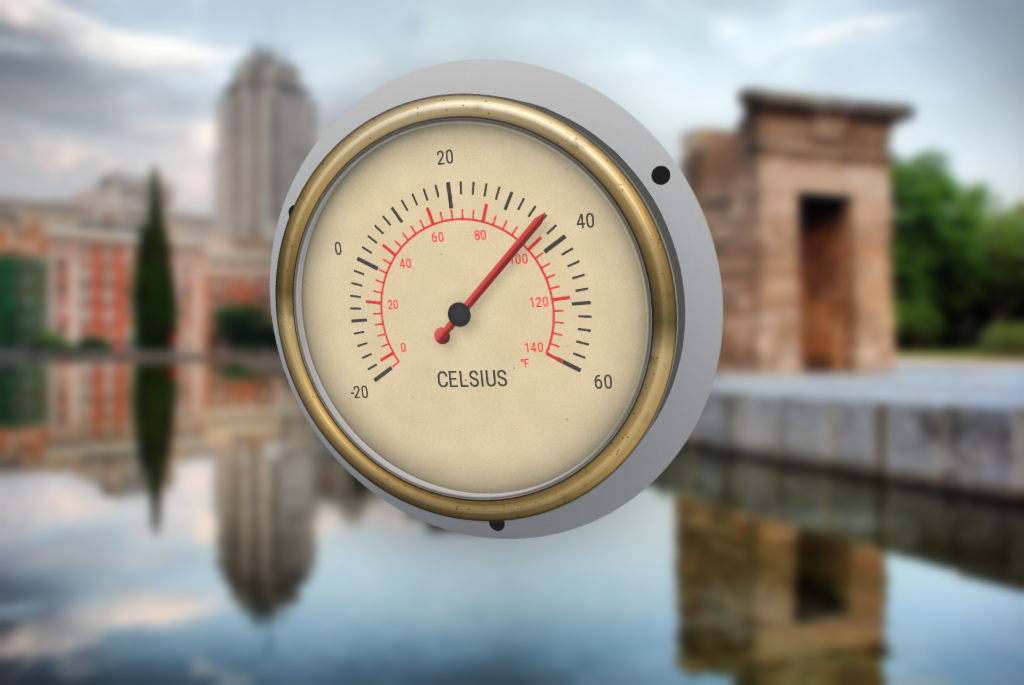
36 °C
